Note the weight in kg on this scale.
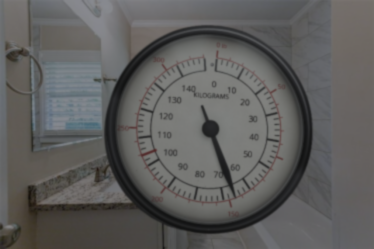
66 kg
